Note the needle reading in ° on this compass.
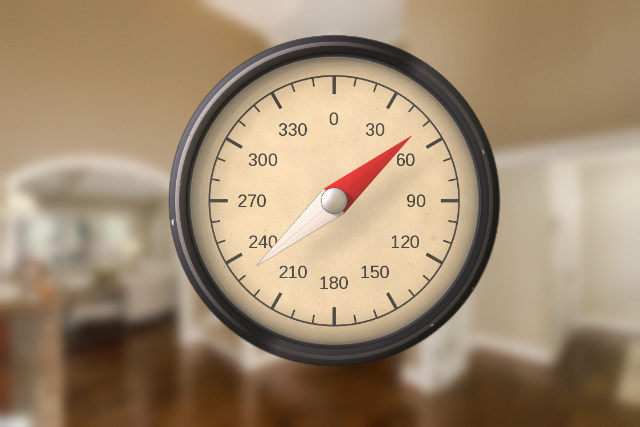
50 °
